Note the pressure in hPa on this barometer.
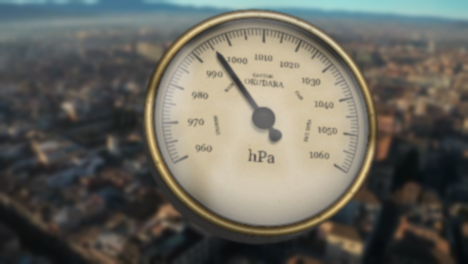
995 hPa
